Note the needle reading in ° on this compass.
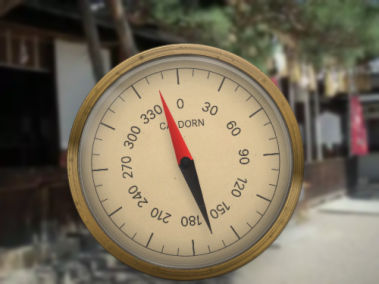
345 °
